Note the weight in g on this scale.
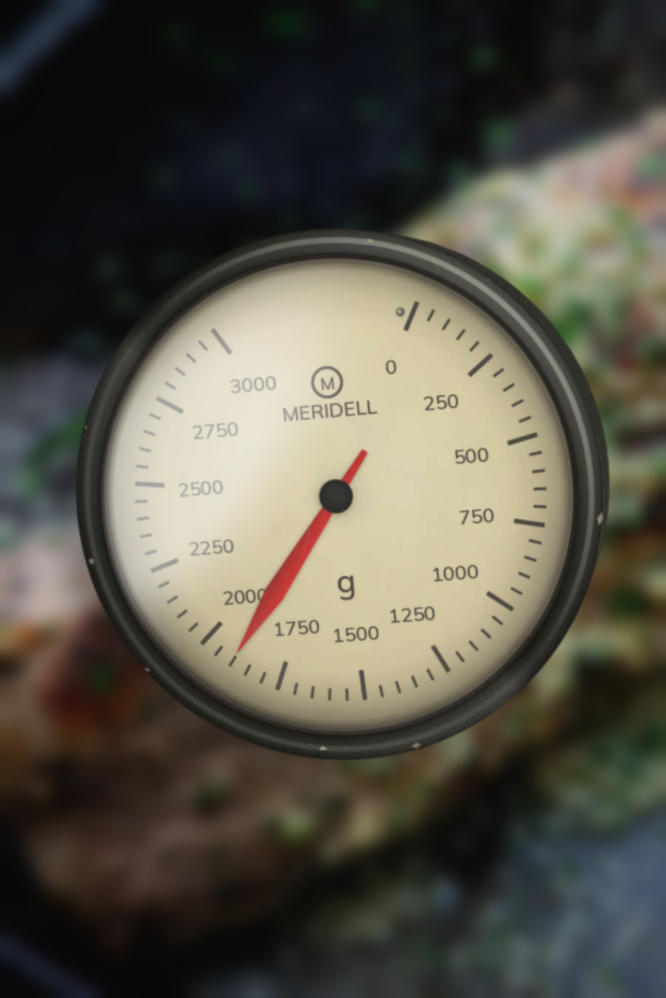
1900 g
